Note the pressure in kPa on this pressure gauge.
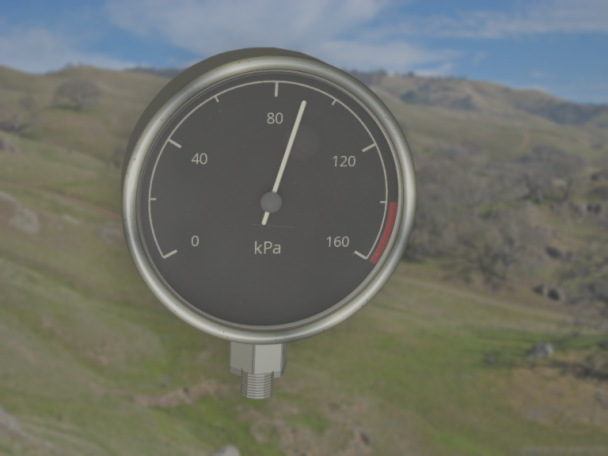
90 kPa
